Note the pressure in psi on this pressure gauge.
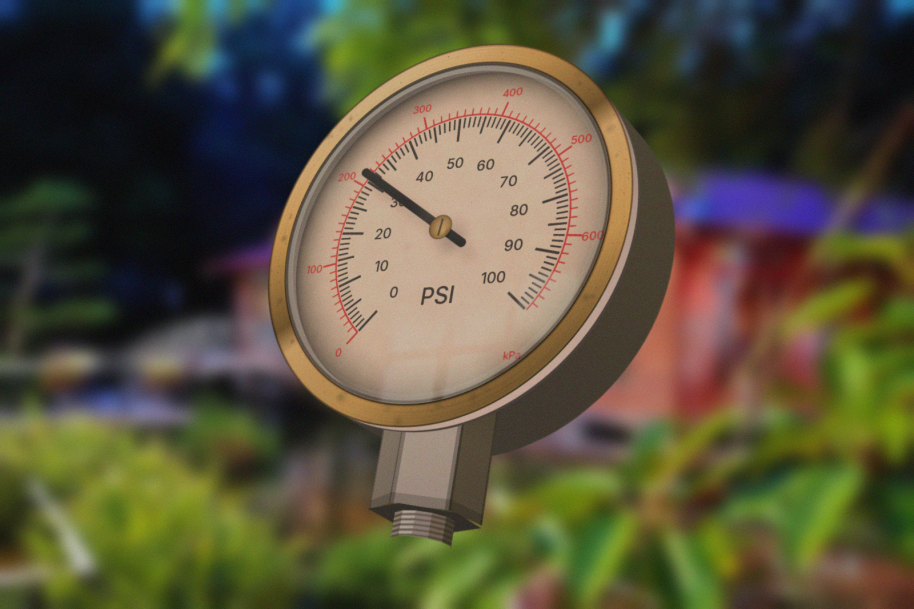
31 psi
